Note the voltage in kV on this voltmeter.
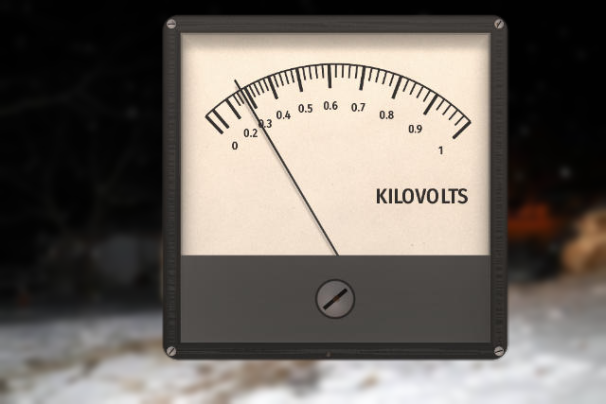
0.28 kV
